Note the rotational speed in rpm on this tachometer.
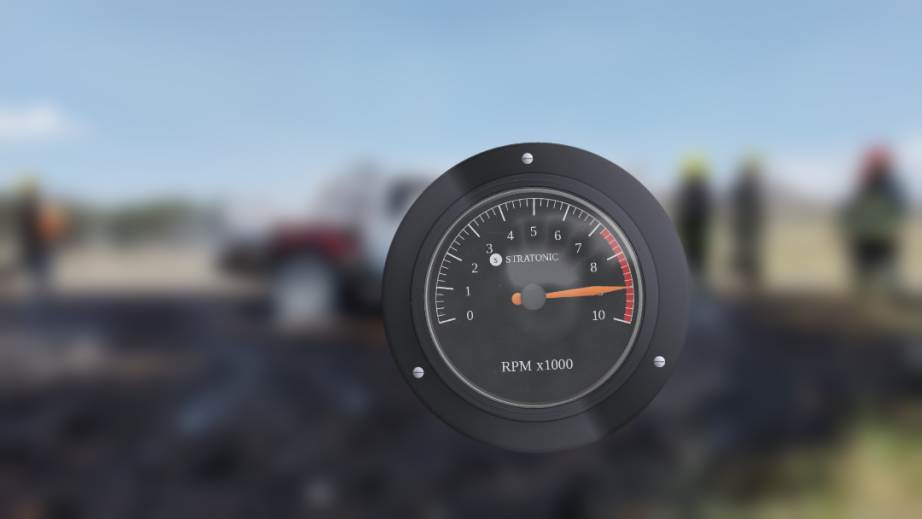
9000 rpm
